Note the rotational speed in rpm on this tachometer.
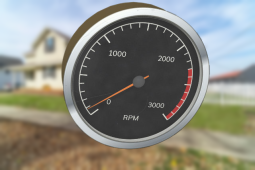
100 rpm
